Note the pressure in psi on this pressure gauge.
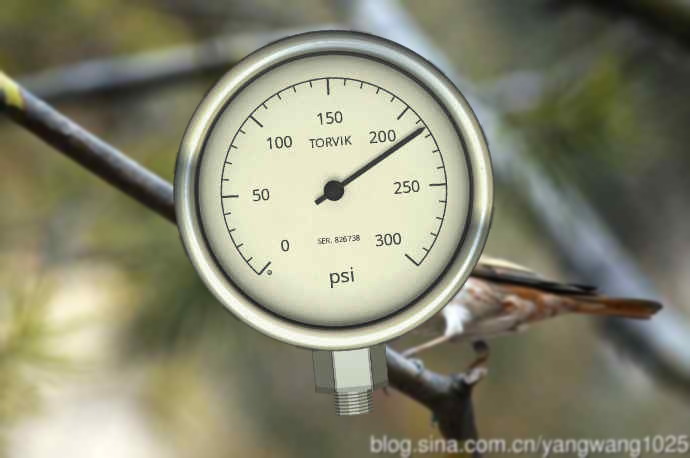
215 psi
